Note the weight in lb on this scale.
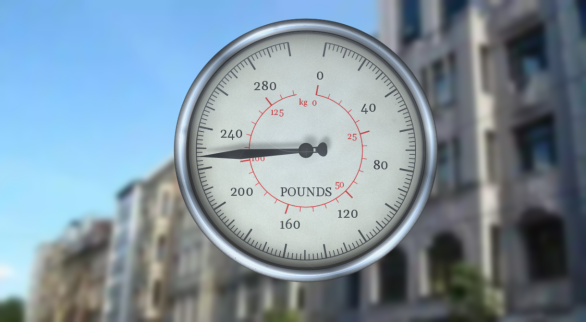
226 lb
